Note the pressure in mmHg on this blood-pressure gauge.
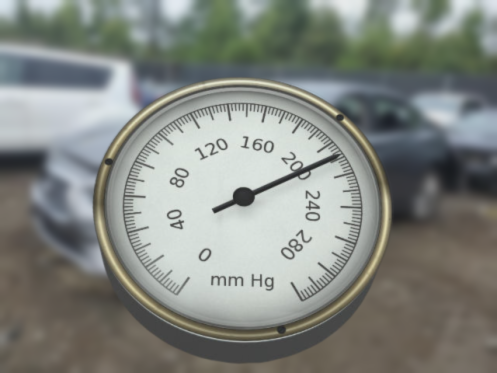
210 mmHg
